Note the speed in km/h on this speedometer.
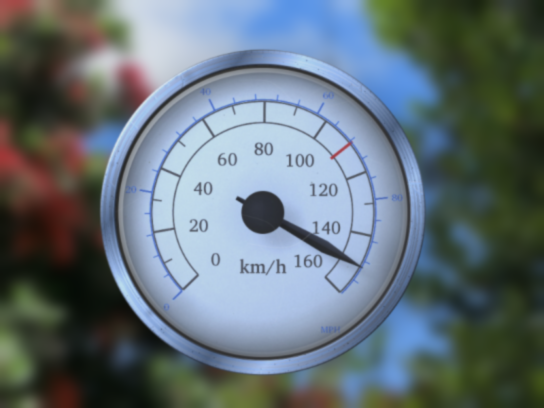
150 km/h
